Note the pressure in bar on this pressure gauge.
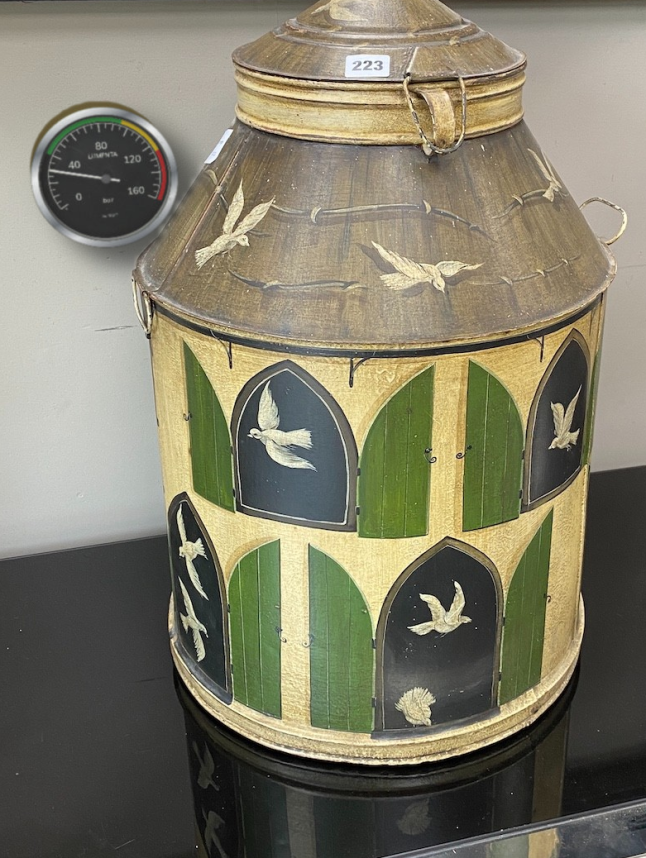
30 bar
